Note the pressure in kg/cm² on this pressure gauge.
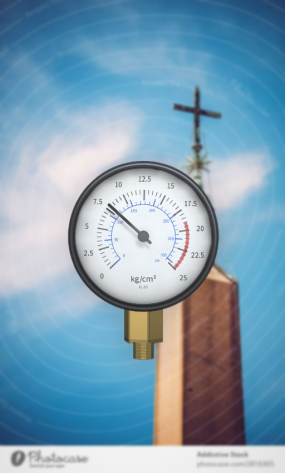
8 kg/cm²
